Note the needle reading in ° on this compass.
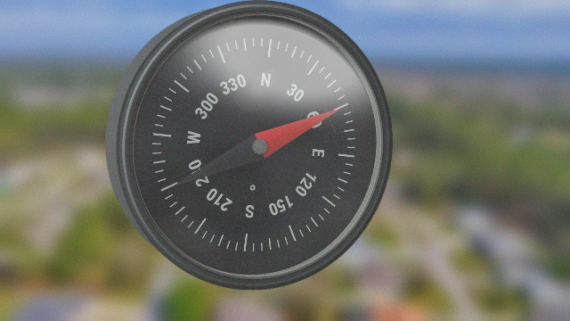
60 °
